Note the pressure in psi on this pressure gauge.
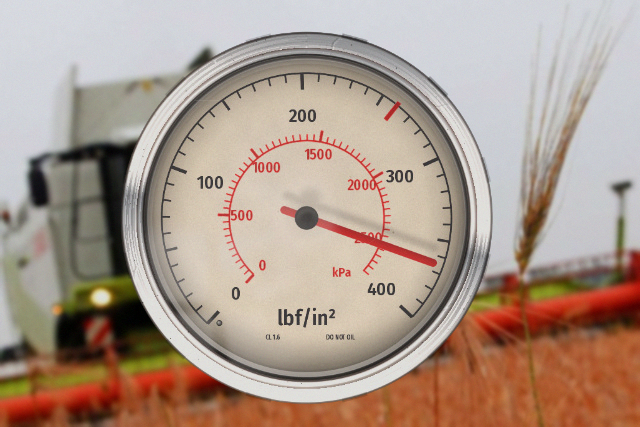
365 psi
